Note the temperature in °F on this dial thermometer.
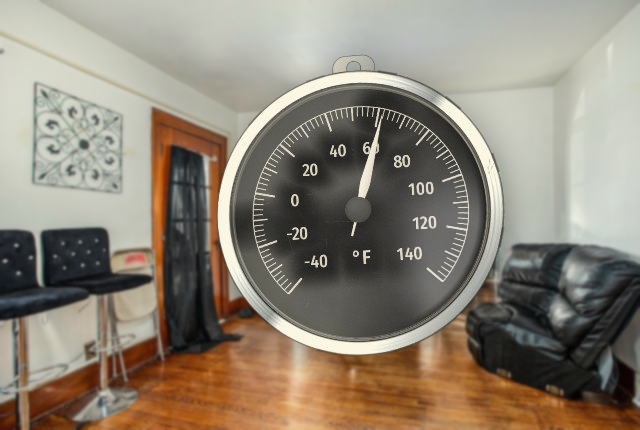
62 °F
